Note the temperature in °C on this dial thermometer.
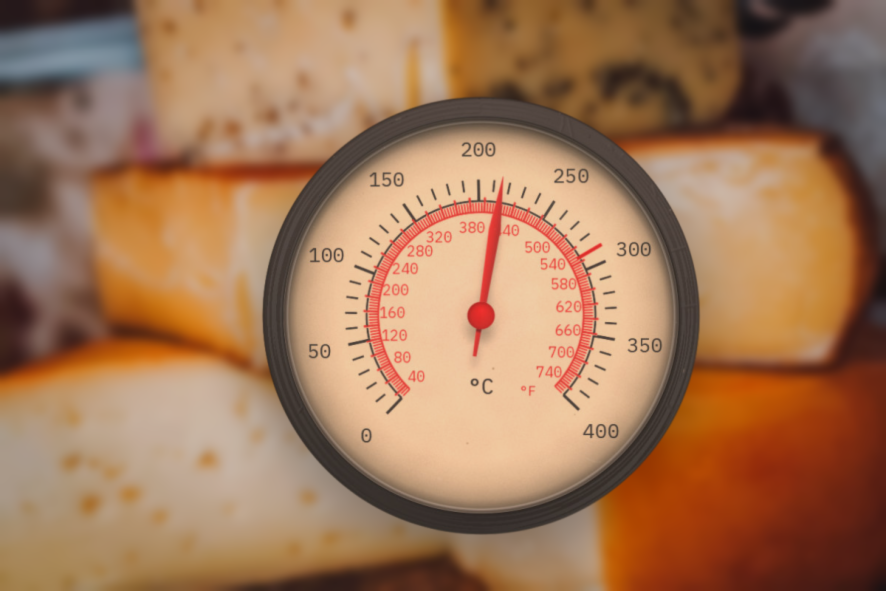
215 °C
